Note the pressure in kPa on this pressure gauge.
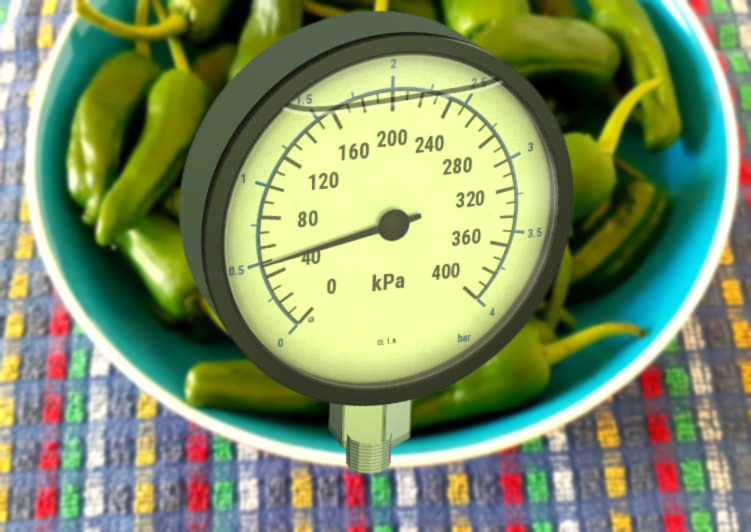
50 kPa
